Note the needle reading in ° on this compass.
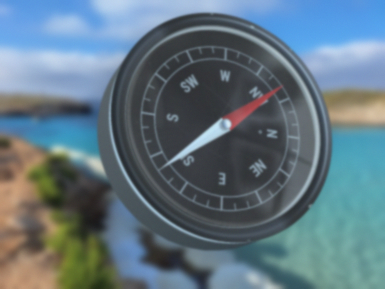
320 °
